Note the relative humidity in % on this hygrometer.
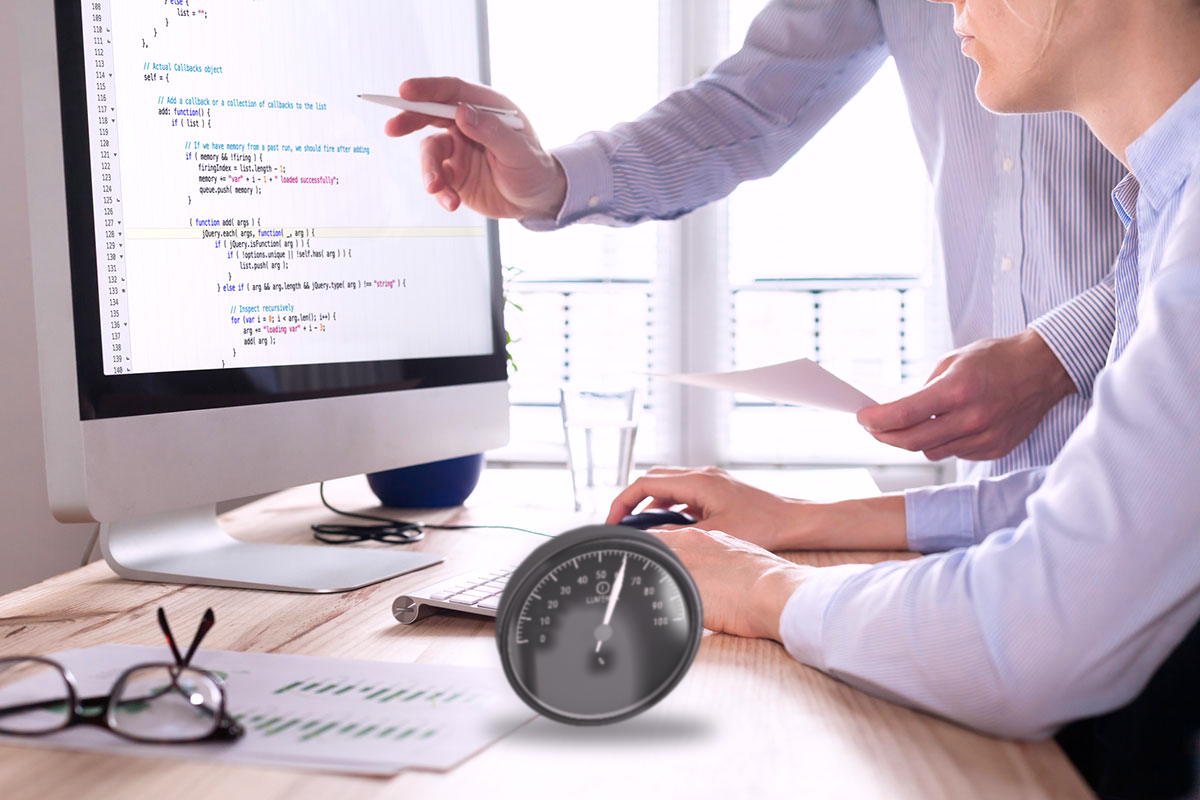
60 %
